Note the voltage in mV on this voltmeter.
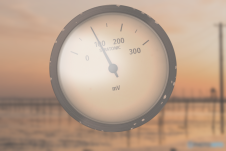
100 mV
